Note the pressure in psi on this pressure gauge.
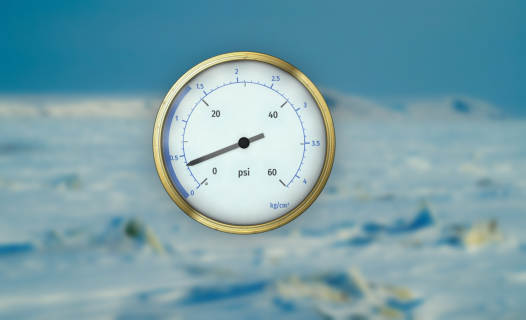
5 psi
